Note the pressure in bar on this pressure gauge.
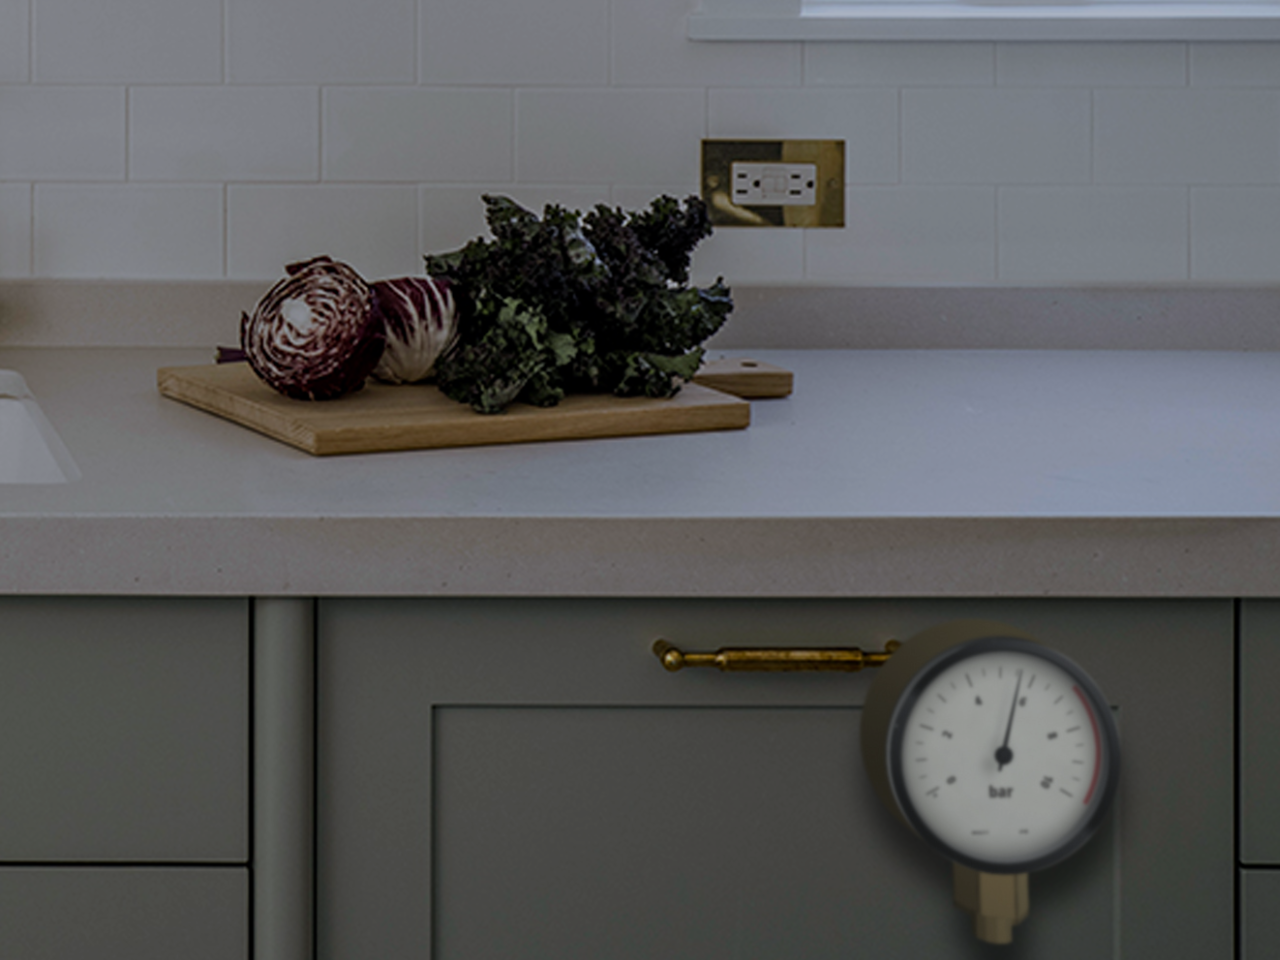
5.5 bar
